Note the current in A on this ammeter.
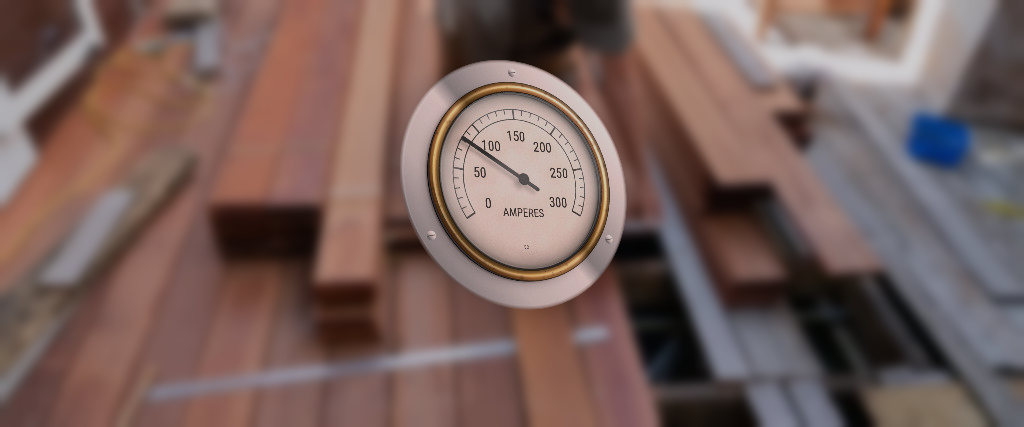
80 A
